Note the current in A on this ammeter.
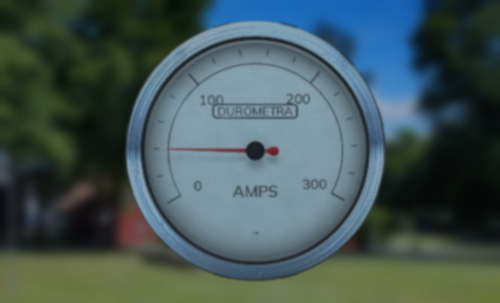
40 A
